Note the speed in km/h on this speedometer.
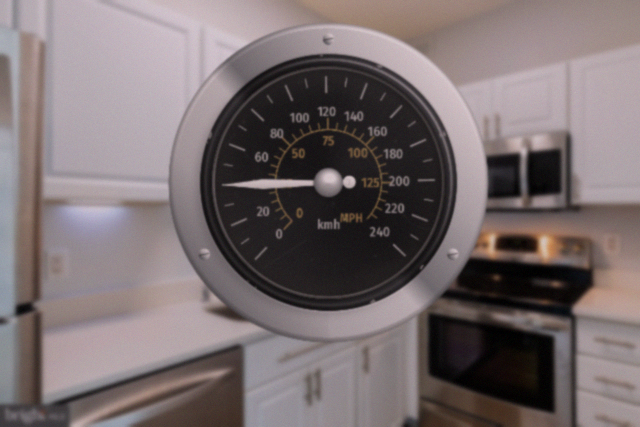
40 km/h
